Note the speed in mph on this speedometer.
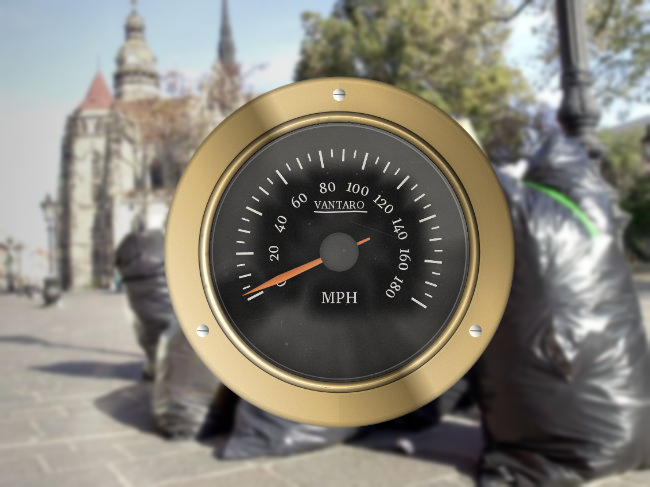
2.5 mph
